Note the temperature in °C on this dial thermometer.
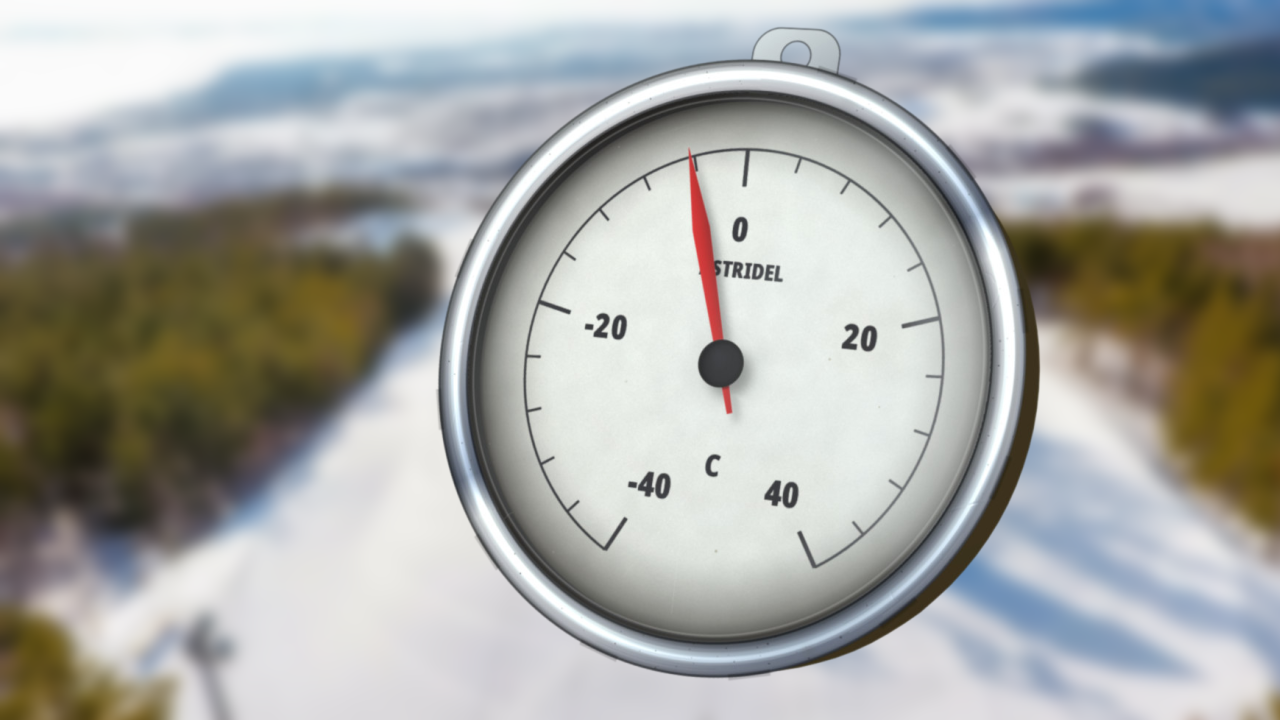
-4 °C
